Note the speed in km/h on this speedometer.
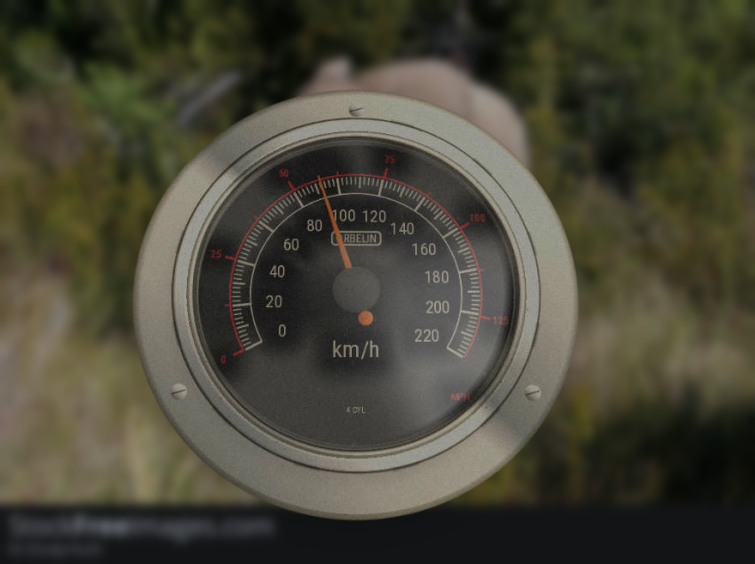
92 km/h
